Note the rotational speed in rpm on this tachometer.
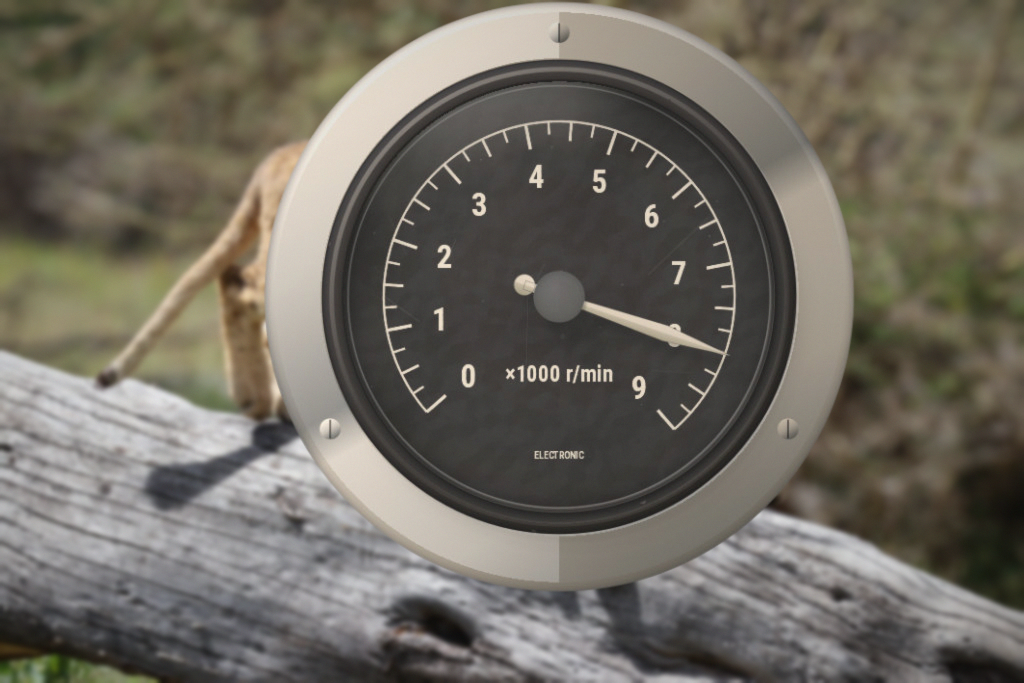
8000 rpm
